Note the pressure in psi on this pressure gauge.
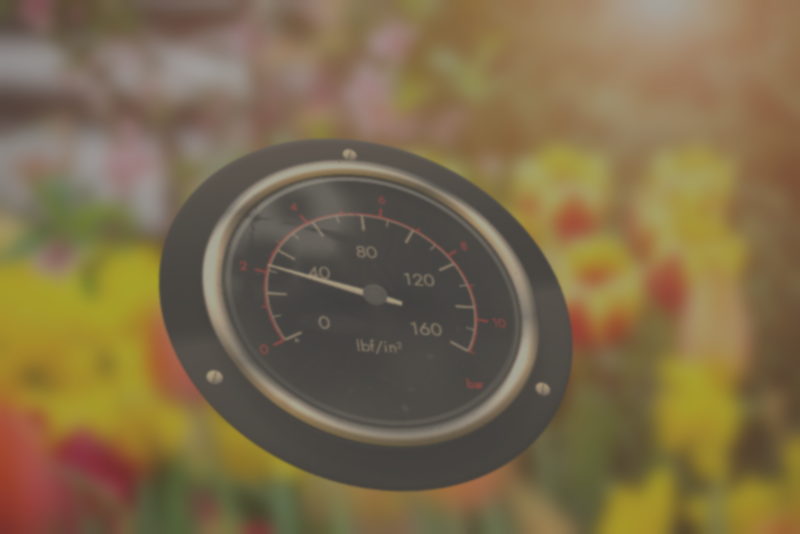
30 psi
